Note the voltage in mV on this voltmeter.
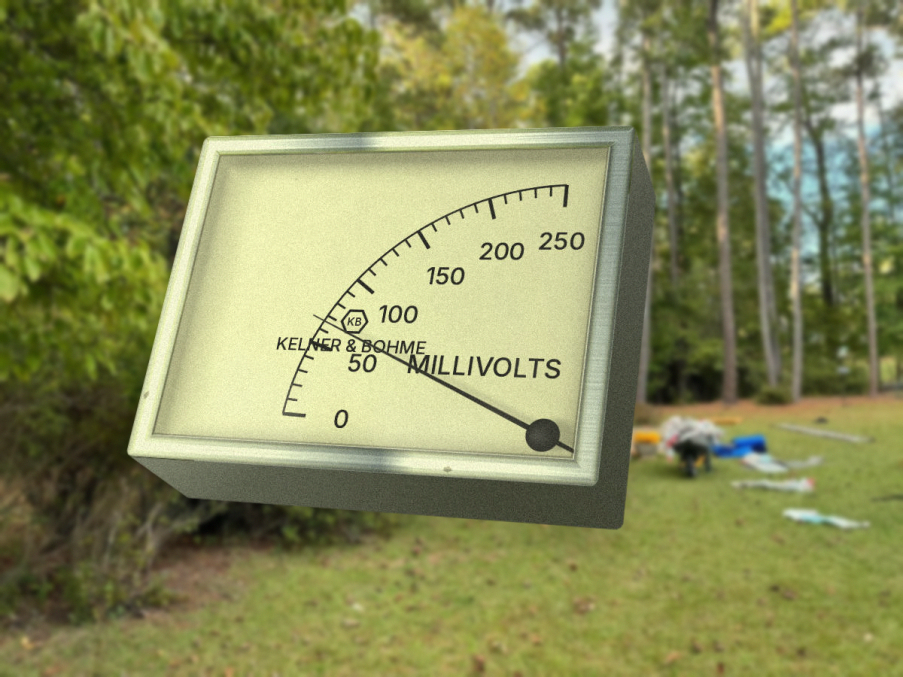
65 mV
